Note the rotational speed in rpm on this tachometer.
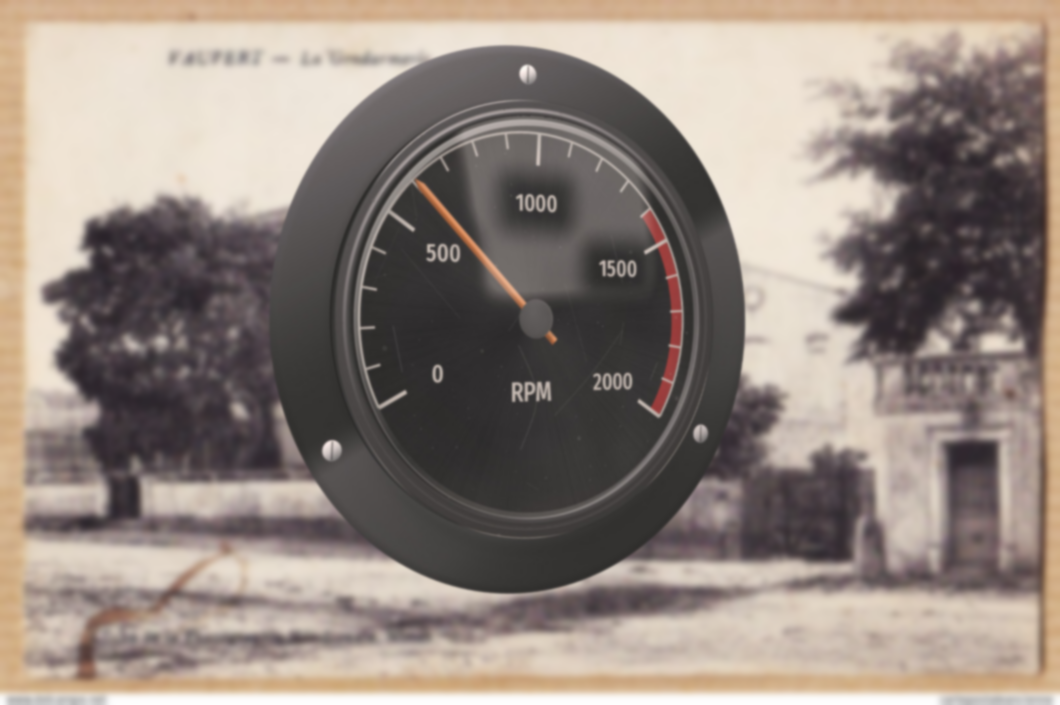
600 rpm
